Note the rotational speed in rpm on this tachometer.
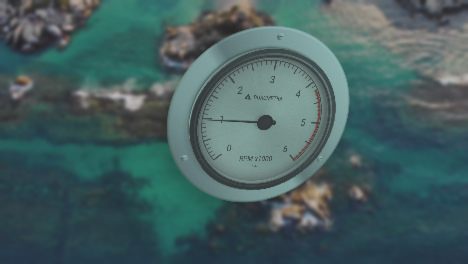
1000 rpm
